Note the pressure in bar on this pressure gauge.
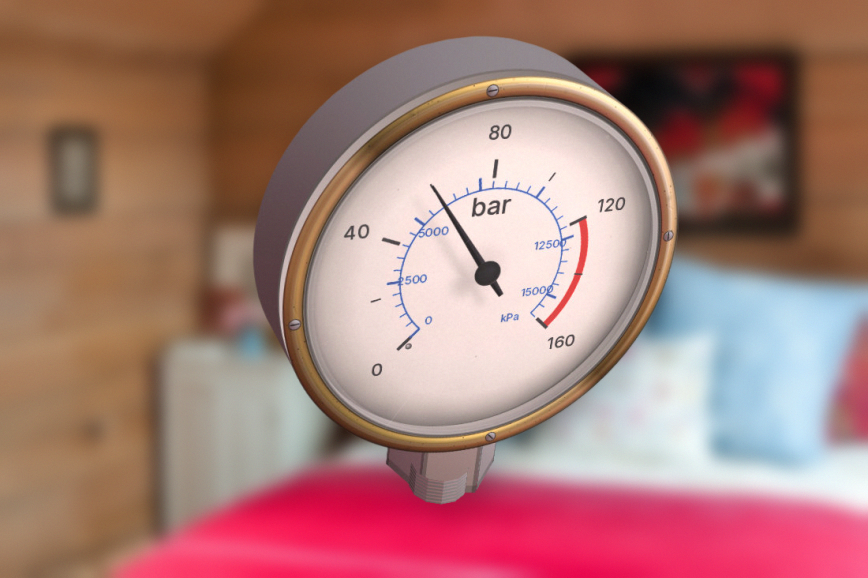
60 bar
